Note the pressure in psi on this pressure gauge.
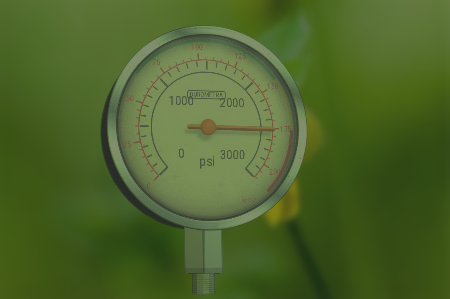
2500 psi
